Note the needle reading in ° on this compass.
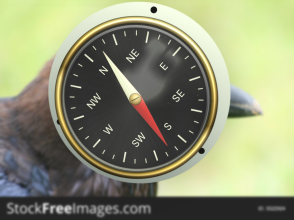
195 °
